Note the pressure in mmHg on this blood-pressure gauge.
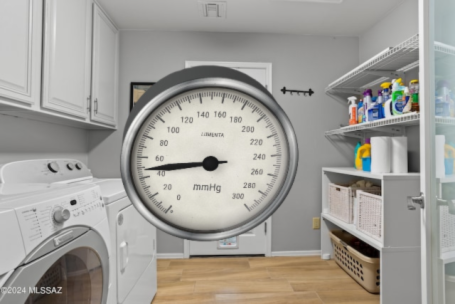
50 mmHg
